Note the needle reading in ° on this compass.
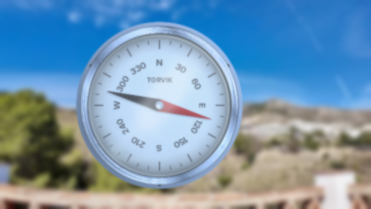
105 °
